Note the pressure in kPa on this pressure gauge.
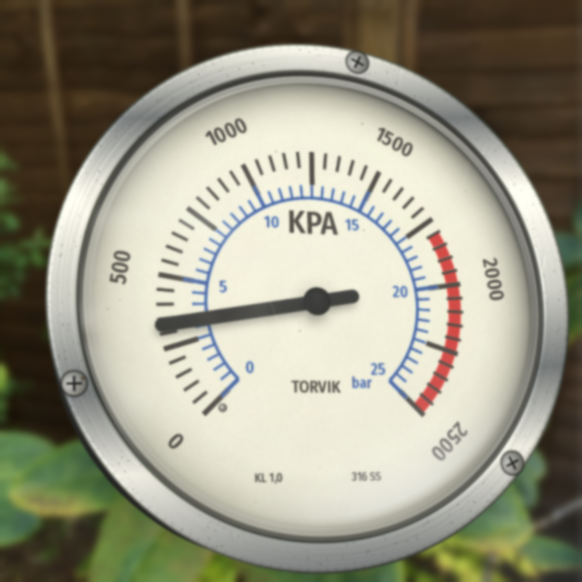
325 kPa
